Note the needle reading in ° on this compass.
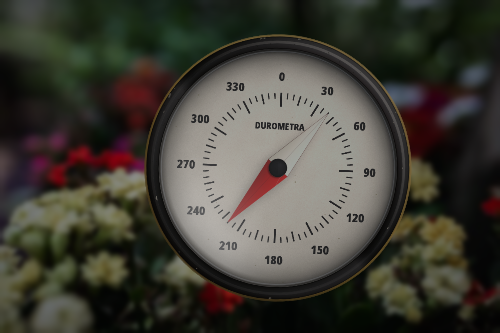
220 °
